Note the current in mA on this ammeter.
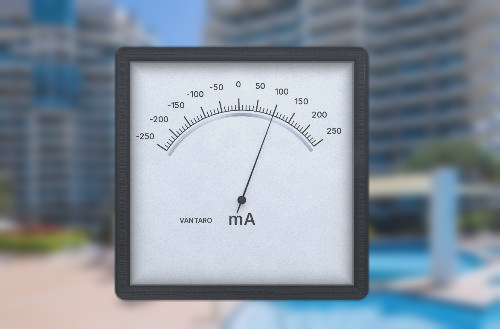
100 mA
